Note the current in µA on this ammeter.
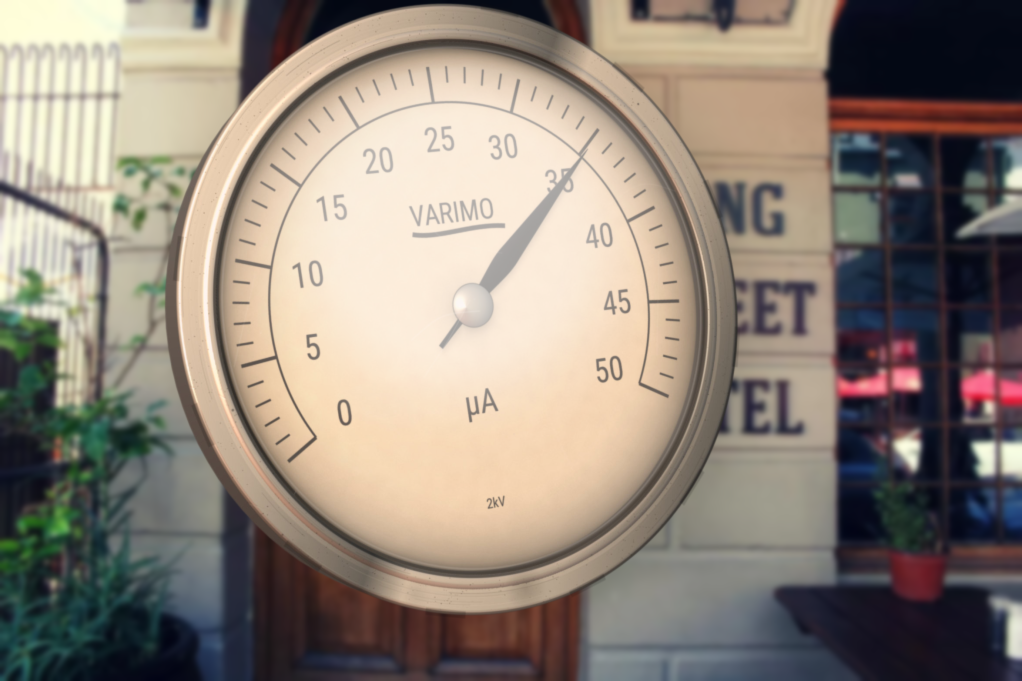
35 µA
